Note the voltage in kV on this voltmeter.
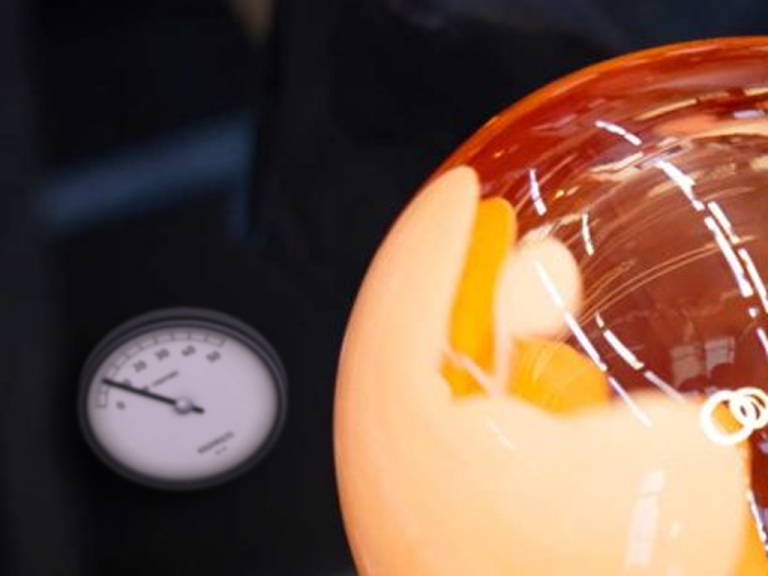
10 kV
